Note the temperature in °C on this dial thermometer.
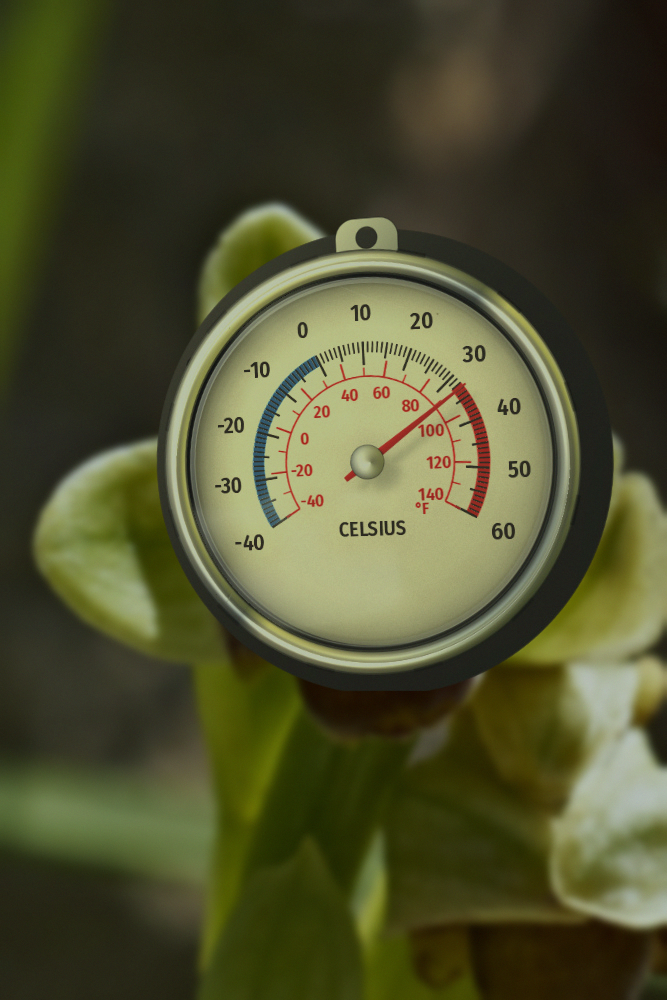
33 °C
